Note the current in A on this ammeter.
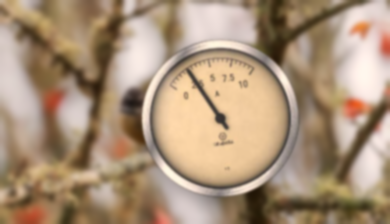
2.5 A
